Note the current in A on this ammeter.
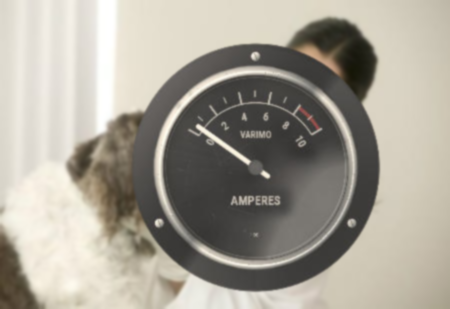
0.5 A
